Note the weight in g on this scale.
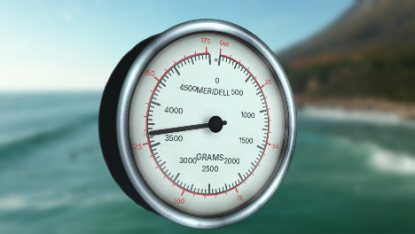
3650 g
